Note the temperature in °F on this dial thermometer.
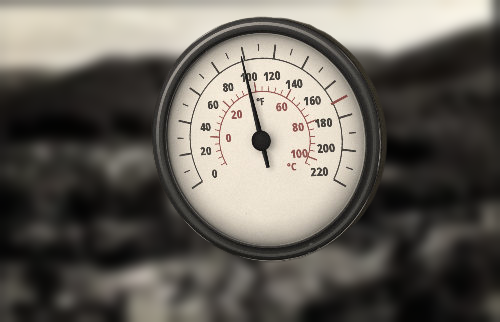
100 °F
